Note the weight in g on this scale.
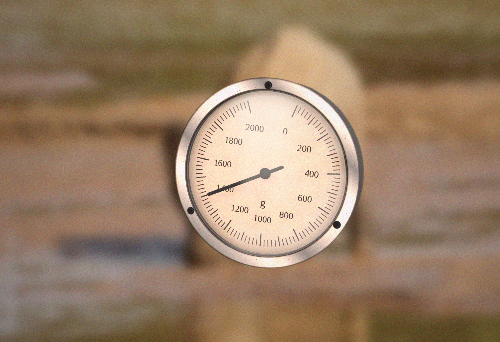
1400 g
